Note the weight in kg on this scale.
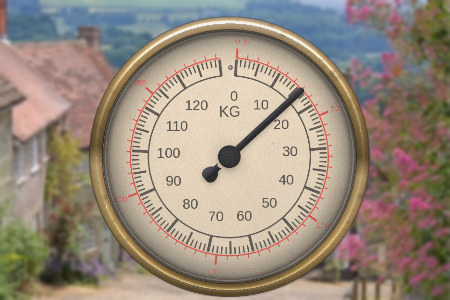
16 kg
